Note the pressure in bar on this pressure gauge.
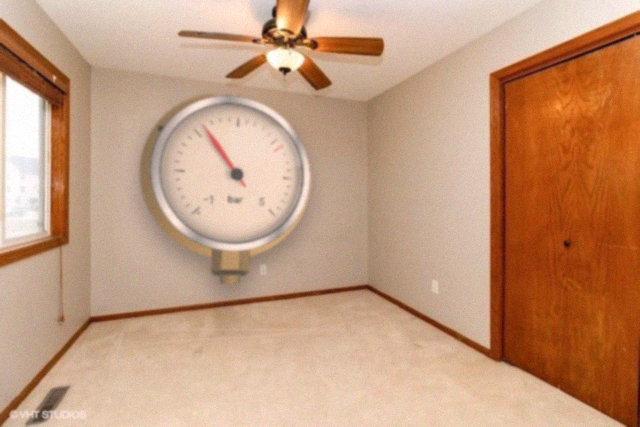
1.2 bar
